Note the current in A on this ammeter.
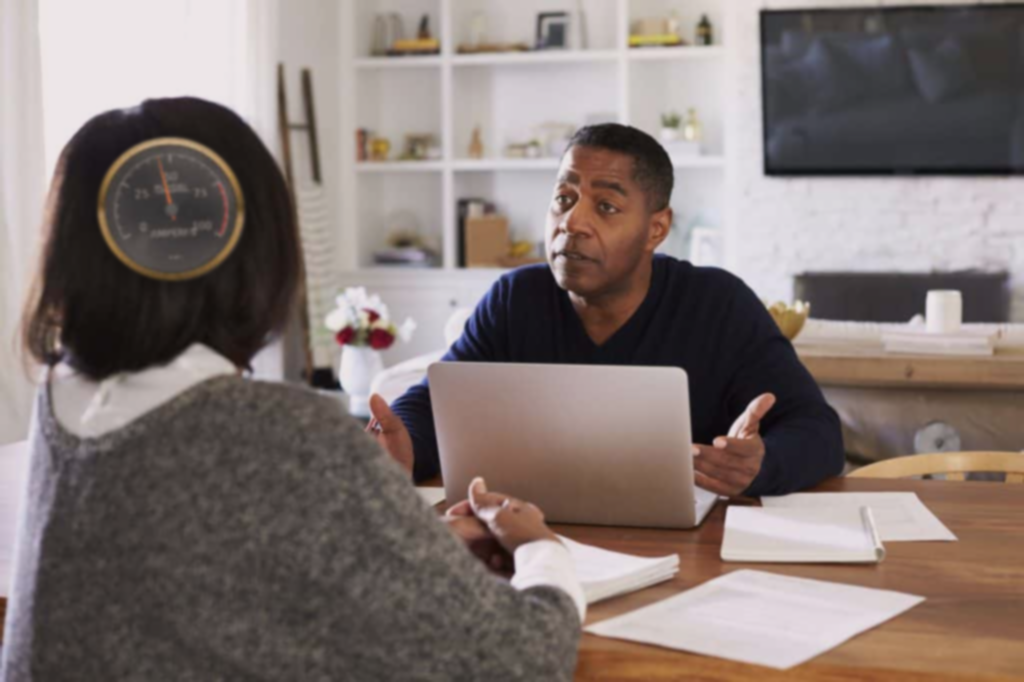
45 A
